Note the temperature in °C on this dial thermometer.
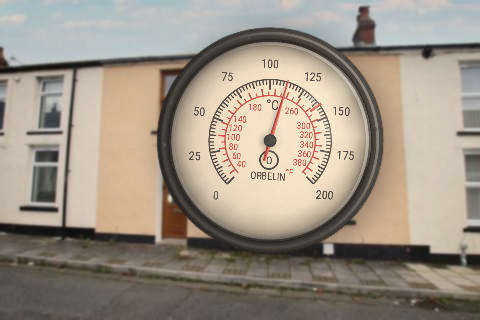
112.5 °C
